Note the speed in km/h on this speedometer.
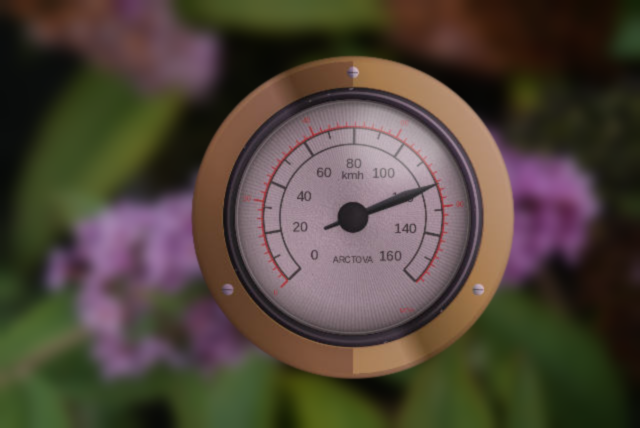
120 km/h
